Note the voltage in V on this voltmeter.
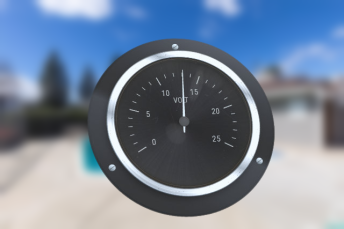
13 V
